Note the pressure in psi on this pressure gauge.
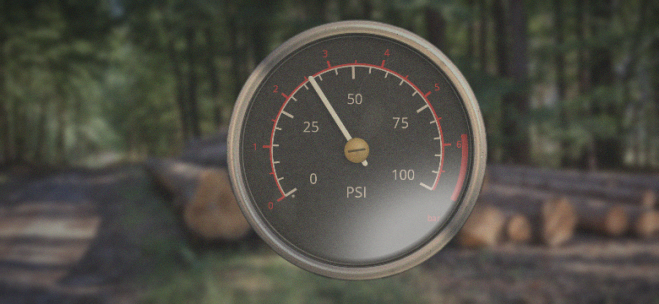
37.5 psi
